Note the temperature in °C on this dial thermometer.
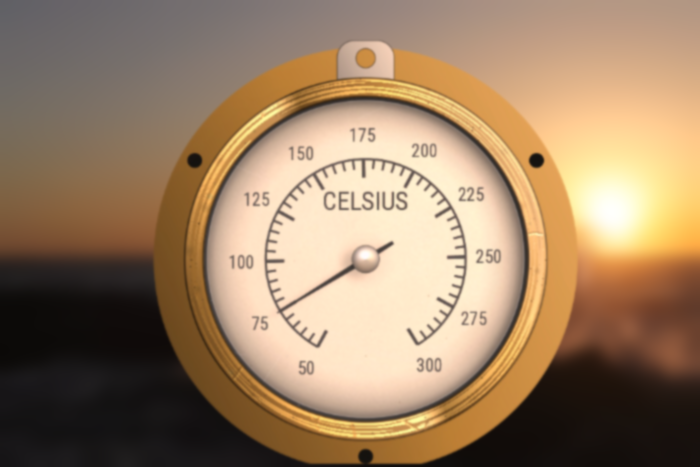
75 °C
